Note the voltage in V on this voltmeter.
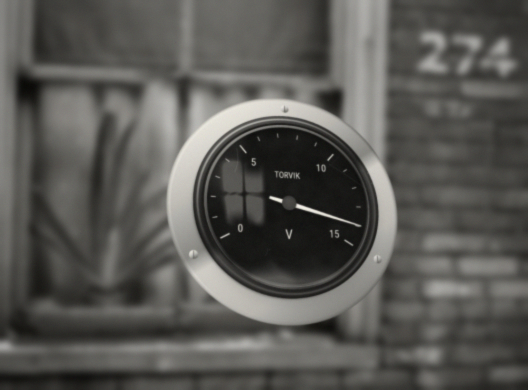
14 V
